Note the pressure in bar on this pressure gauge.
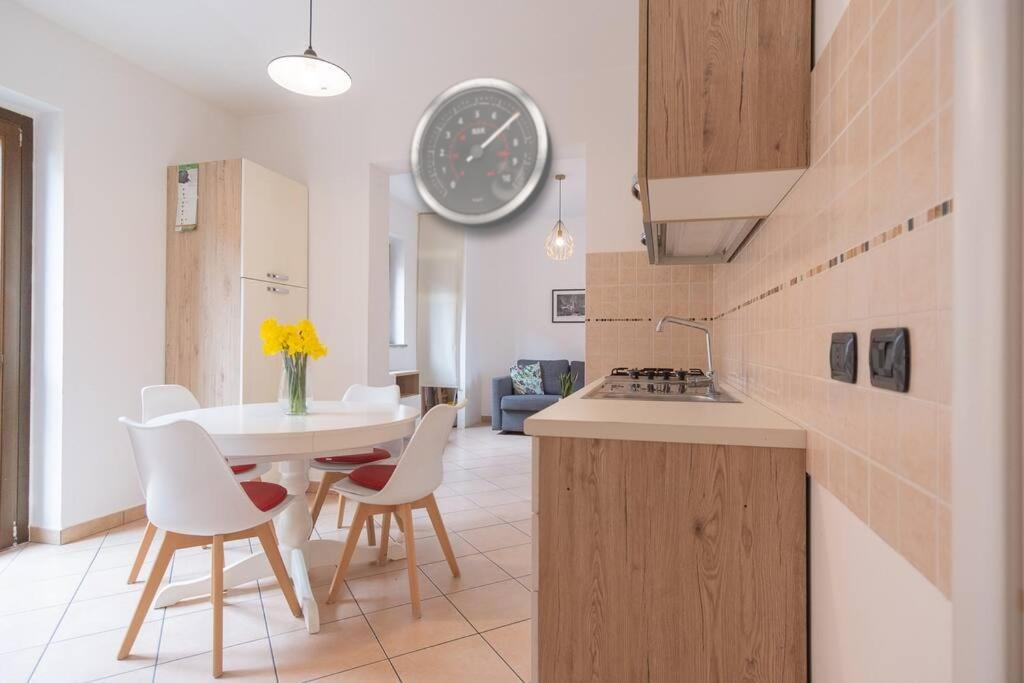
7 bar
